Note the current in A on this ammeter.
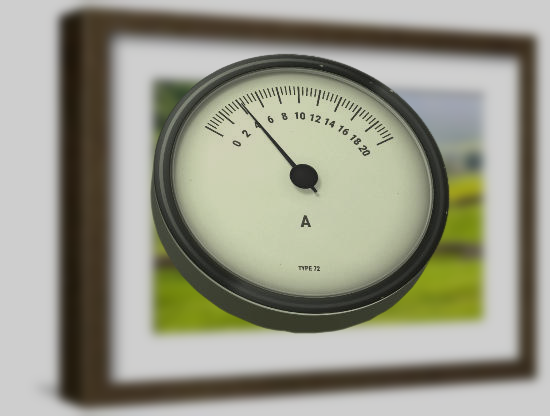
4 A
